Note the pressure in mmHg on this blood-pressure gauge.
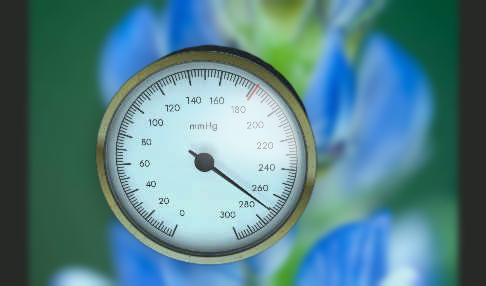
270 mmHg
